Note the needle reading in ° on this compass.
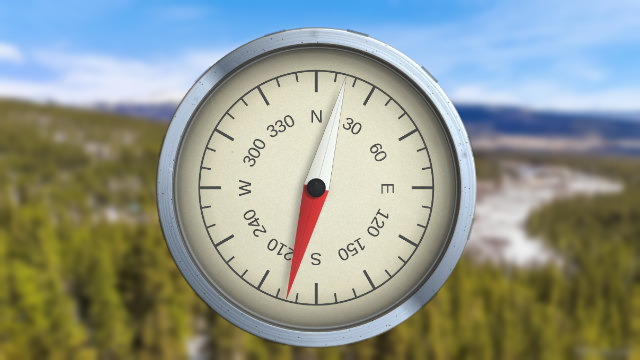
195 °
